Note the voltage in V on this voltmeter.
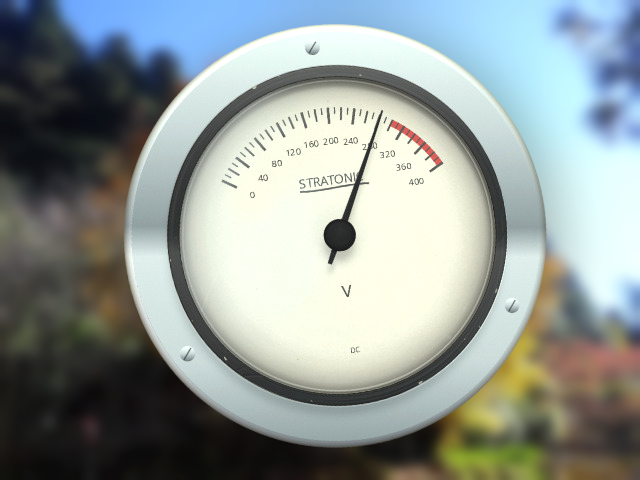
280 V
